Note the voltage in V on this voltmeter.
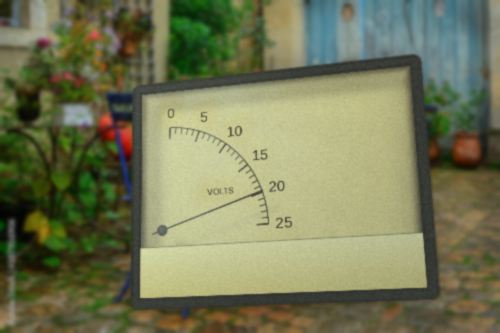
20 V
